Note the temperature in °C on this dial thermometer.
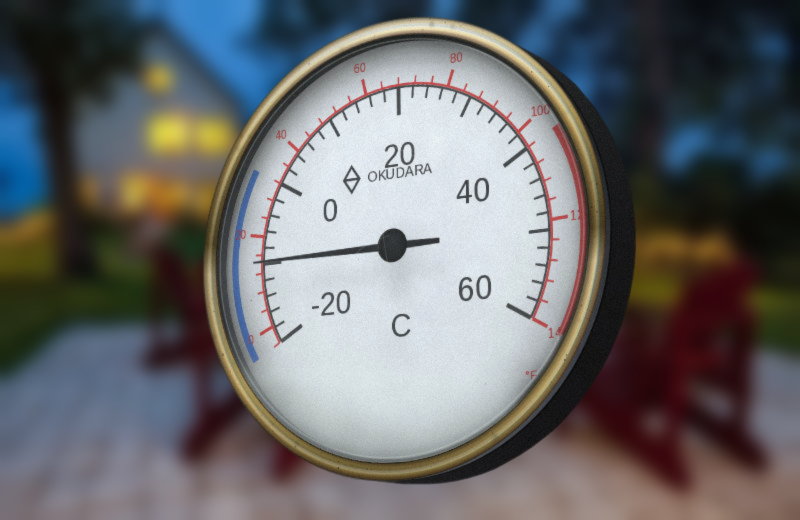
-10 °C
